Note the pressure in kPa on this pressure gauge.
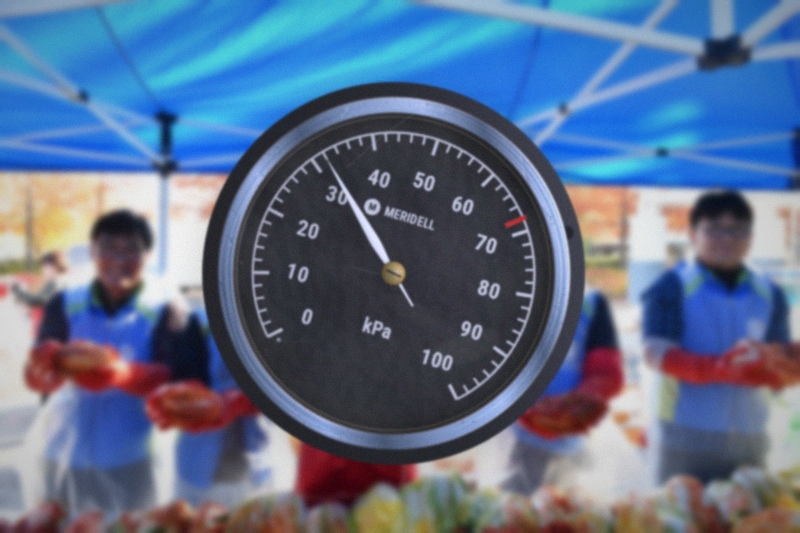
32 kPa
